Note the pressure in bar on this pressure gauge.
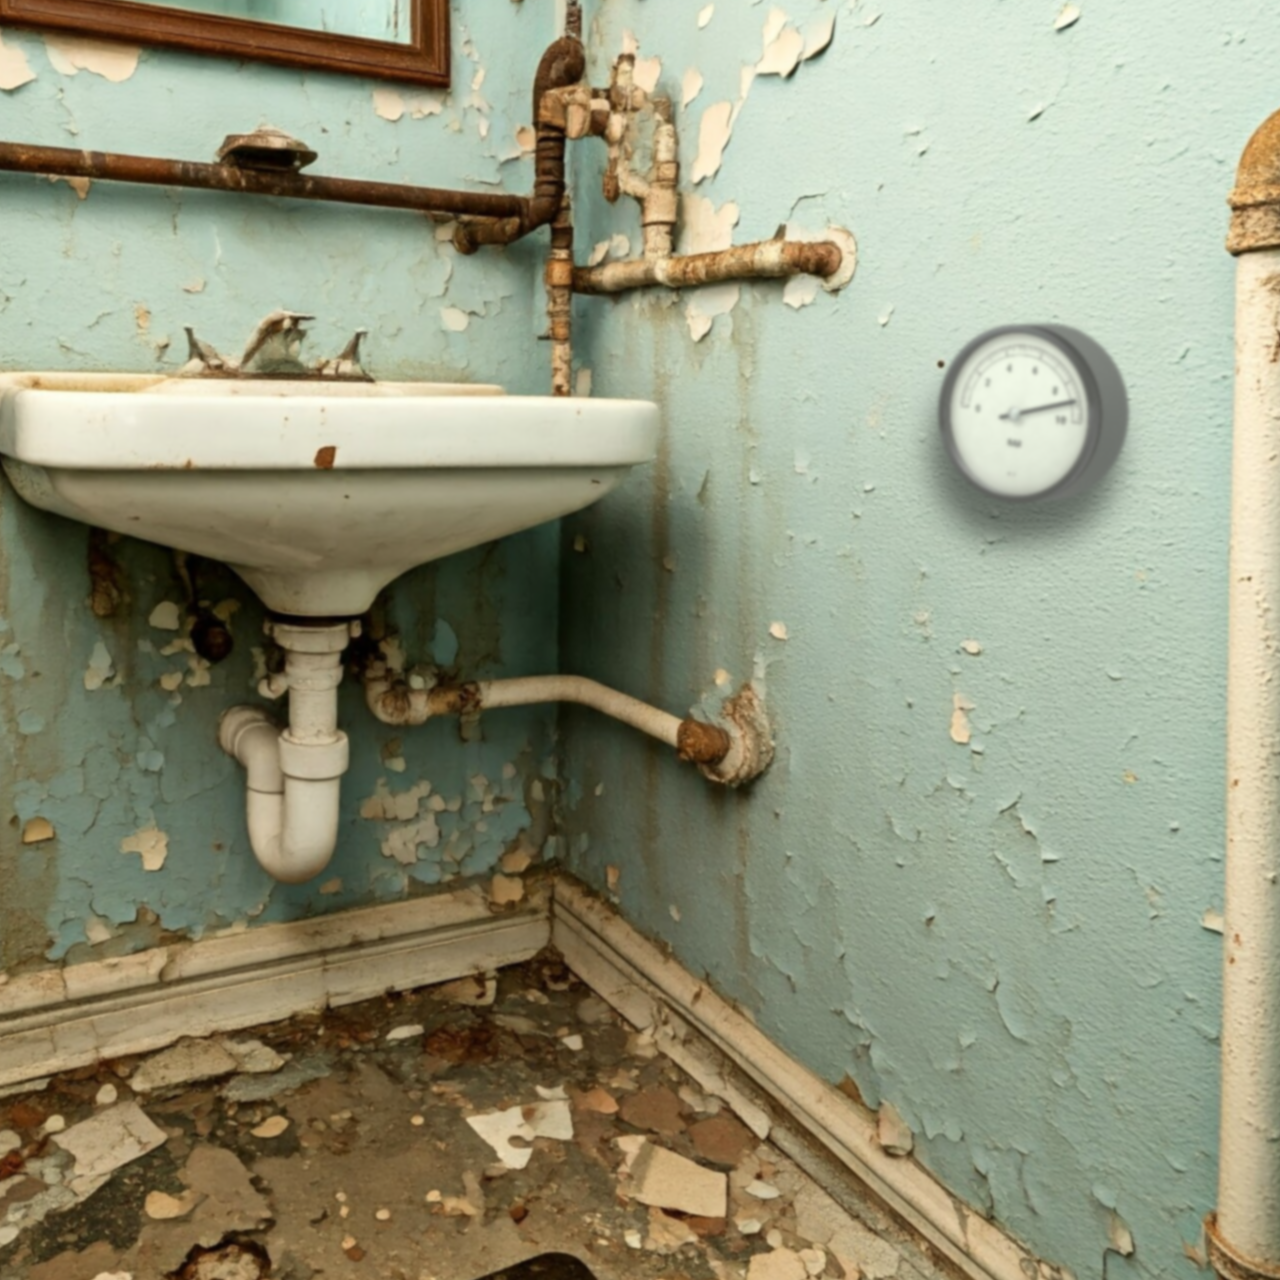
9 bar
